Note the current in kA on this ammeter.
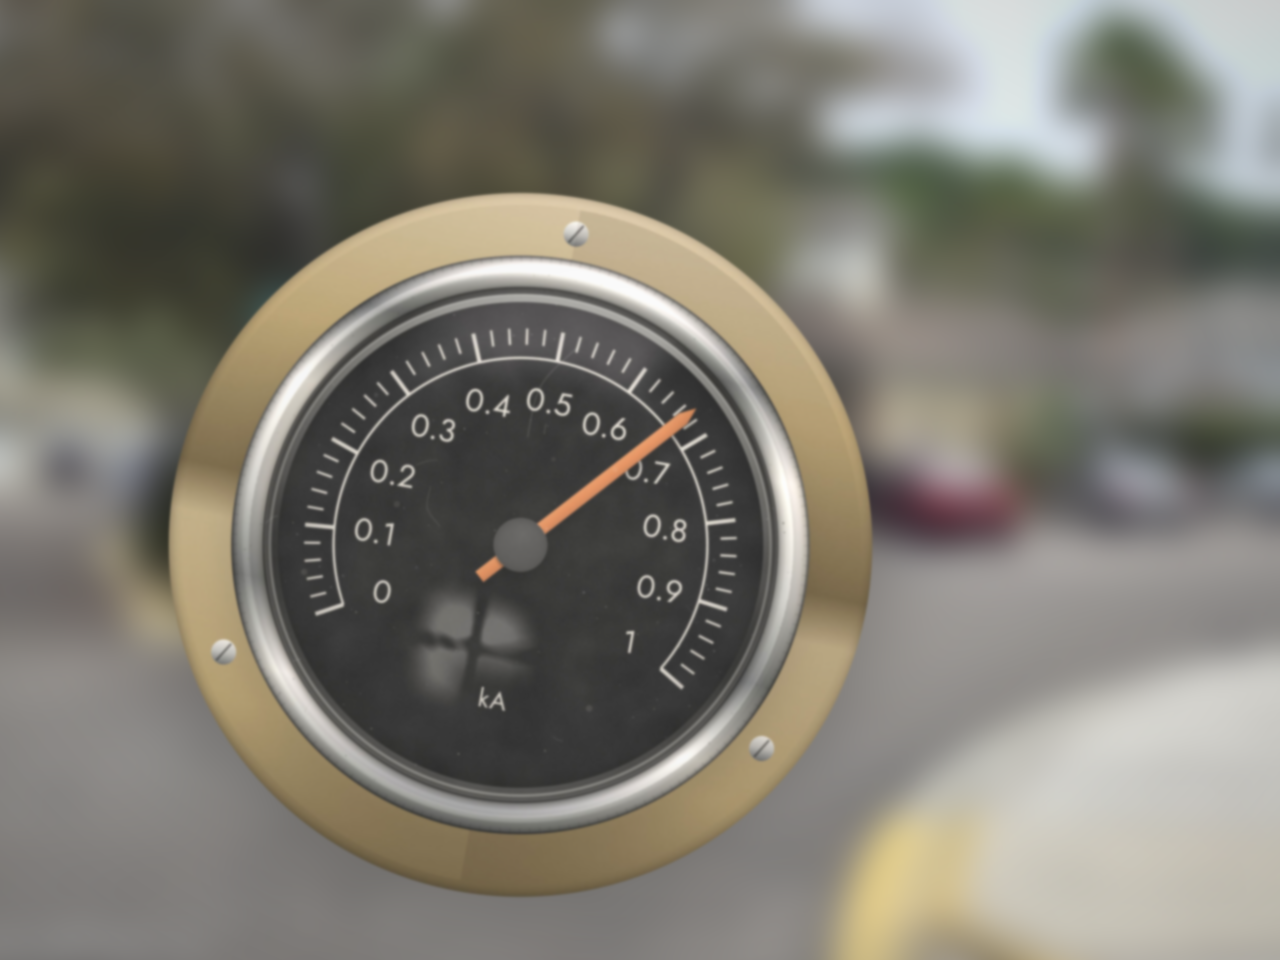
0.67 kA
